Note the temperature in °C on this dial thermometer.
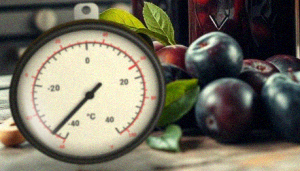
-36 °C
